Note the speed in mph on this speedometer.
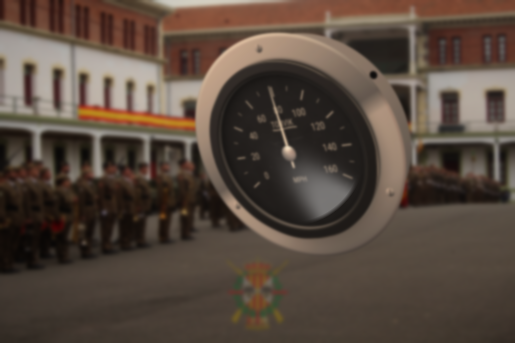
80 mph
